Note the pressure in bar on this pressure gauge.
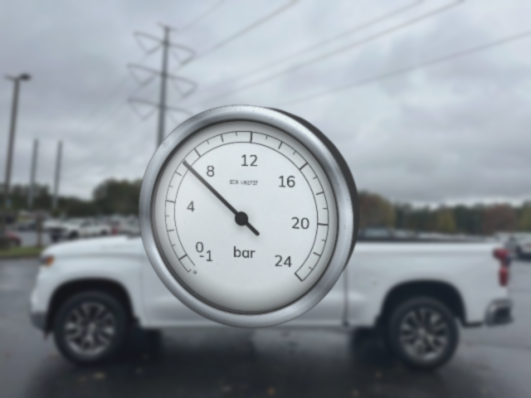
7 bar
